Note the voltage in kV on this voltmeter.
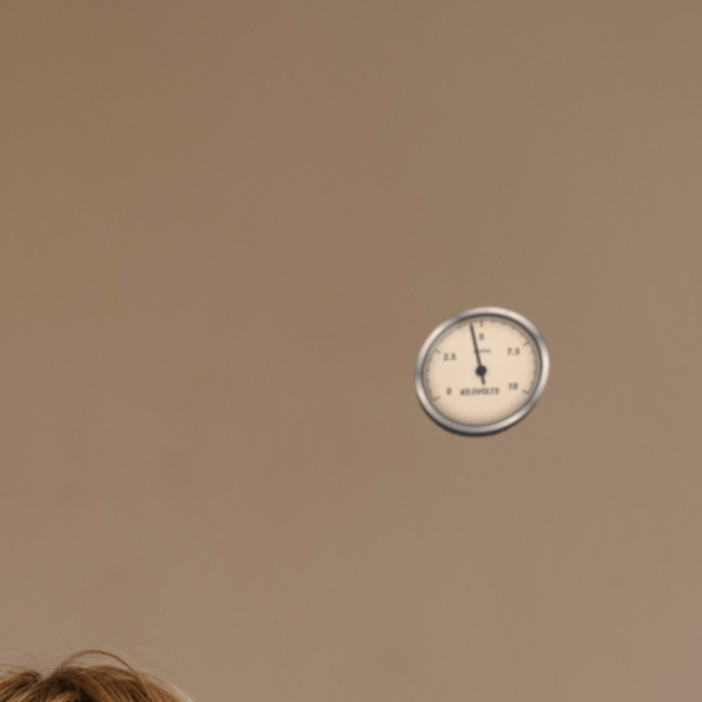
4.5 kV
